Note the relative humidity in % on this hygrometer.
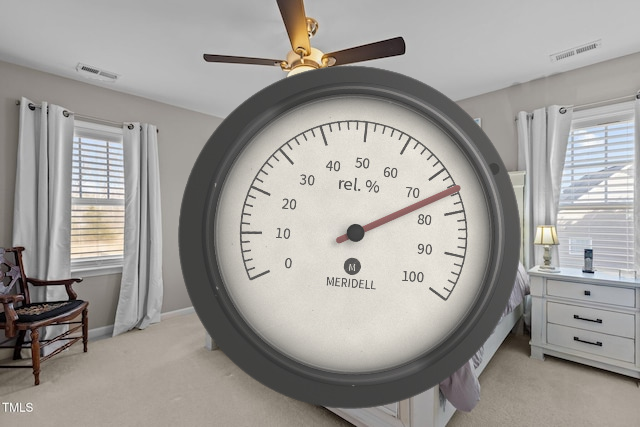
75 %
